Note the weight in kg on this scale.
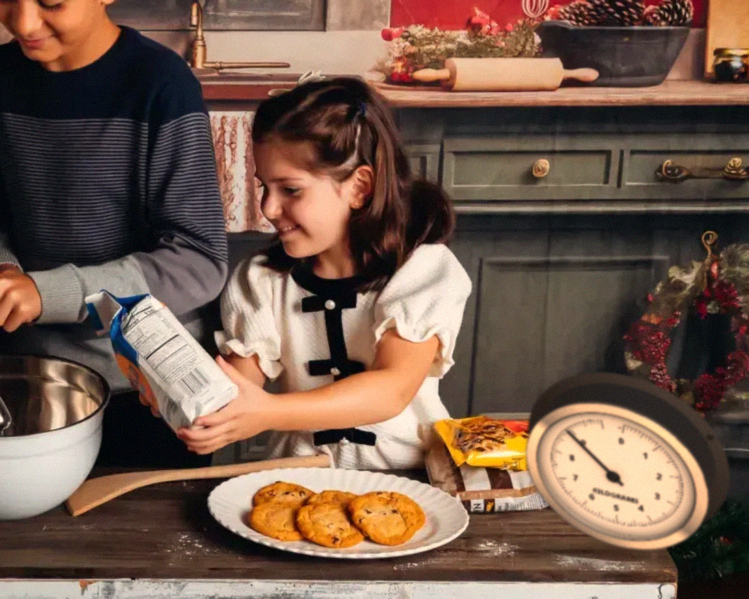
9 kg
